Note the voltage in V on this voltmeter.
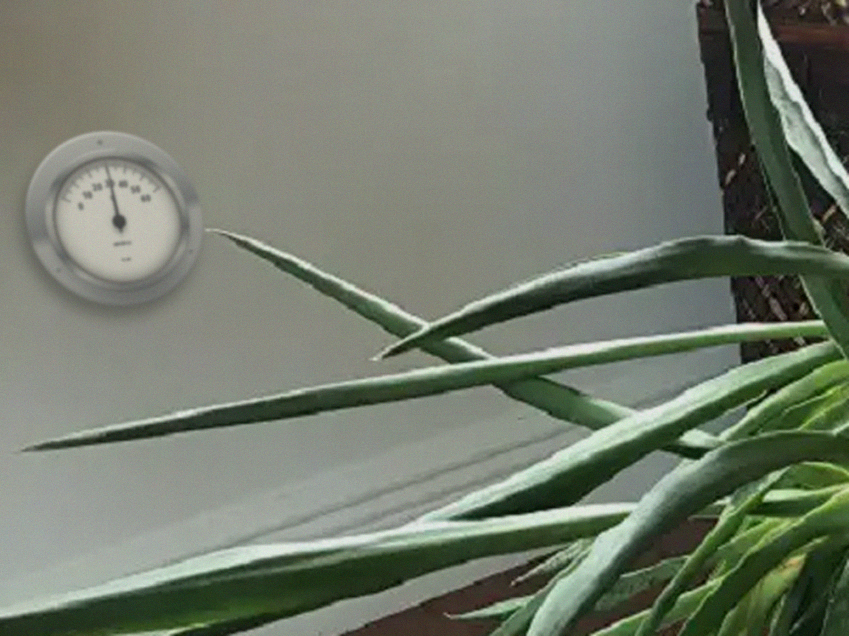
30 V
